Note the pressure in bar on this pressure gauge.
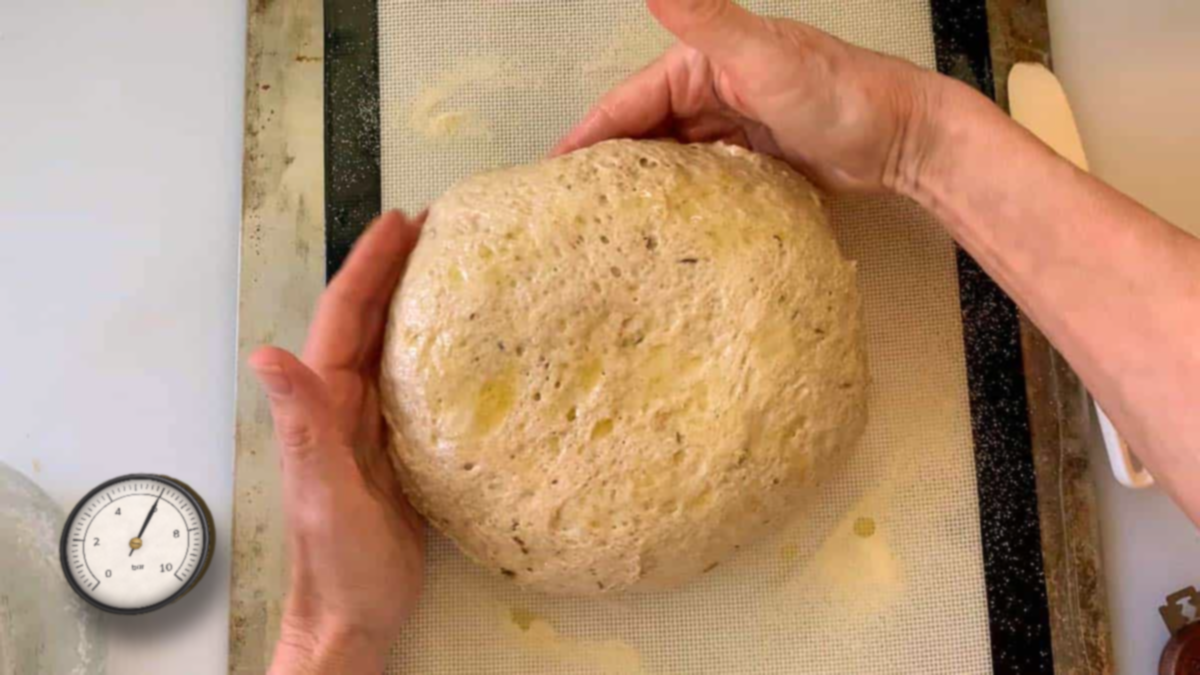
6 bar
